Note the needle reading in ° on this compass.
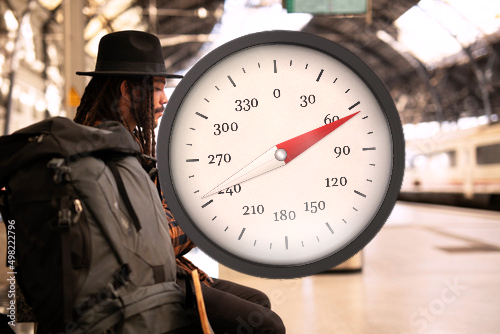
65 °
